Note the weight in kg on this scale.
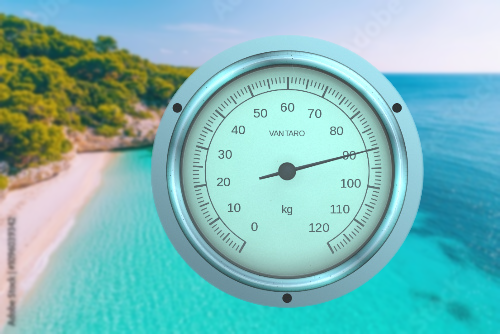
90 kg
